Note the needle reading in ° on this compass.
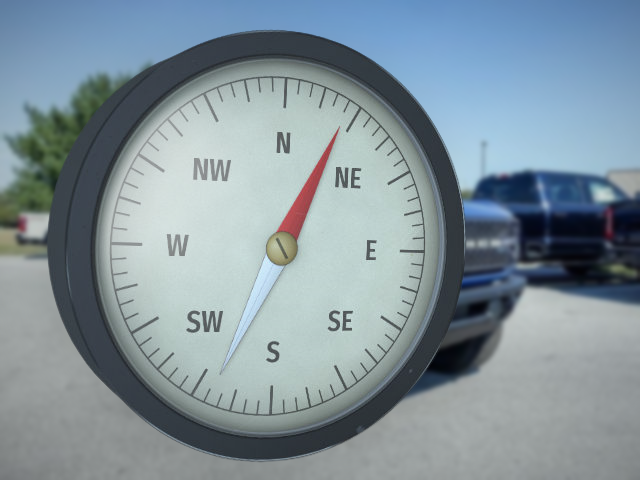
25 °
